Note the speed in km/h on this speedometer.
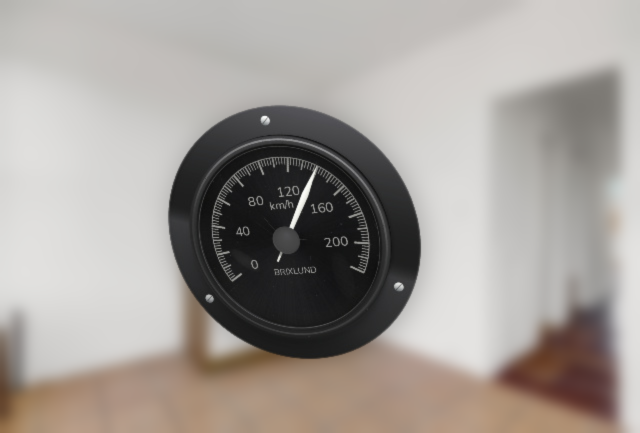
140 km/h
